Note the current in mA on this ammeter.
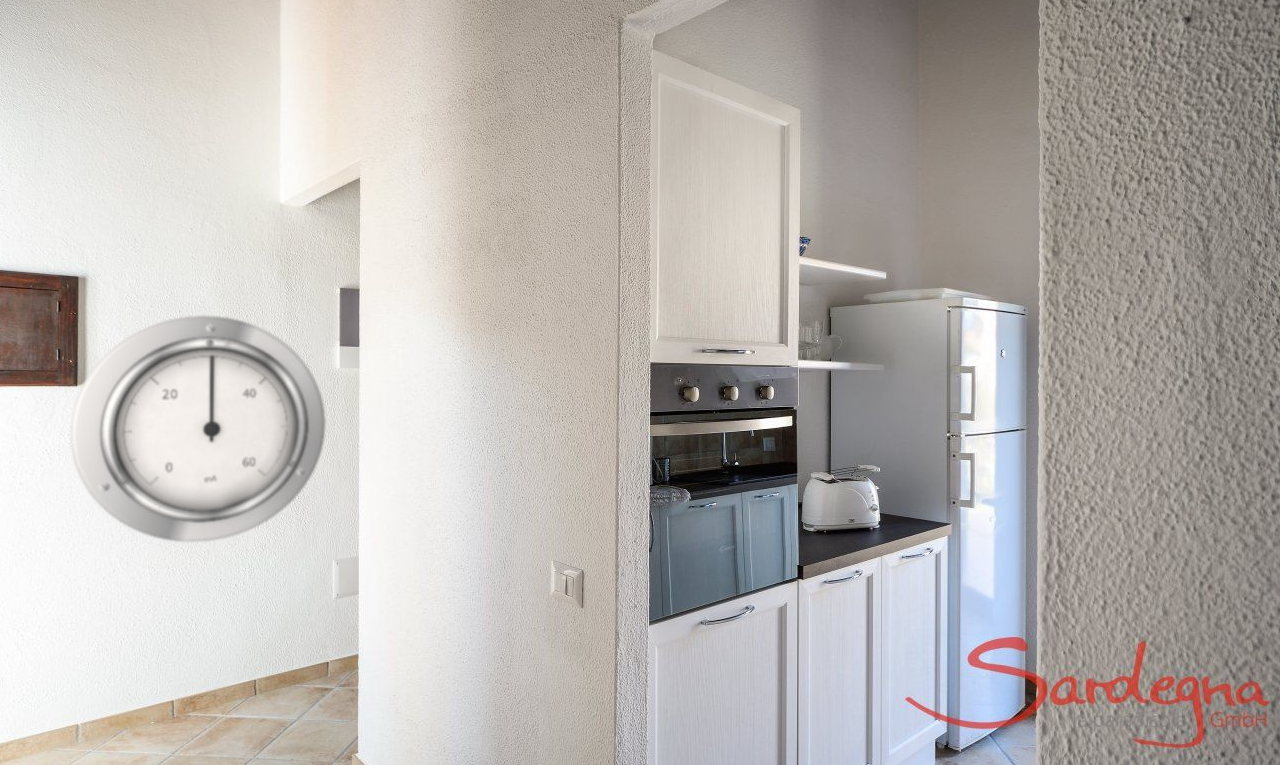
30 mA
